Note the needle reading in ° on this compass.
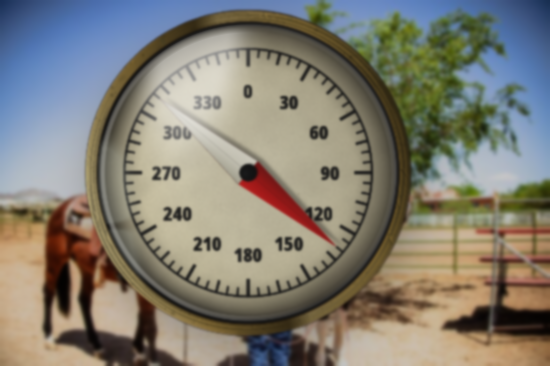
130 °
